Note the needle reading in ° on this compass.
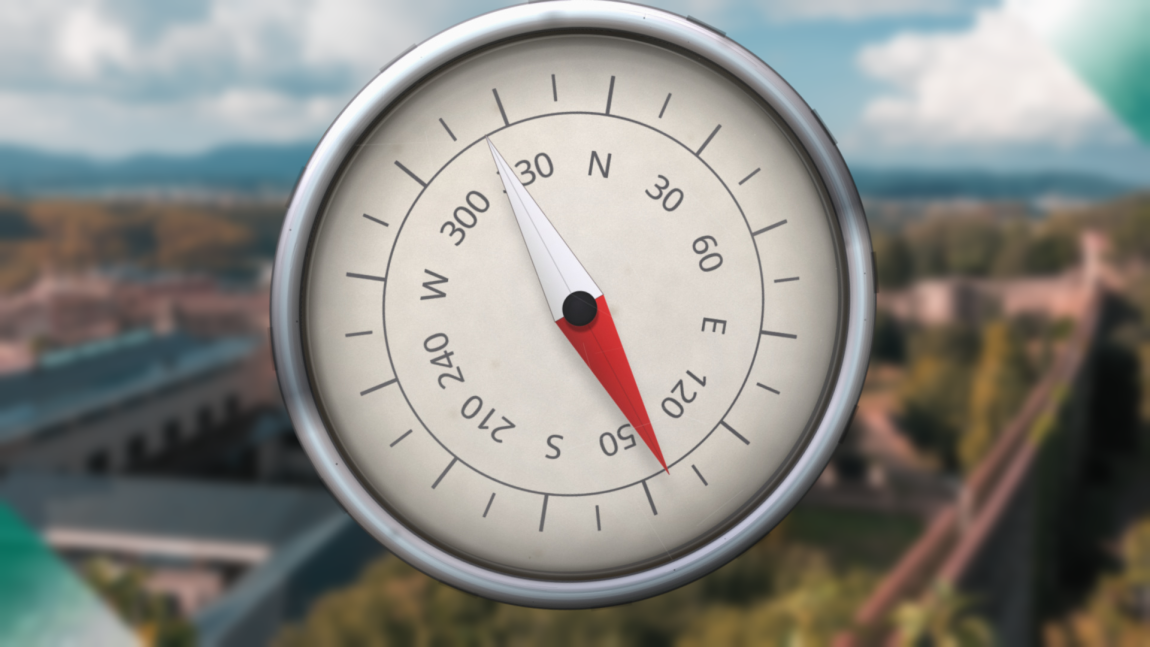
142.5 °
